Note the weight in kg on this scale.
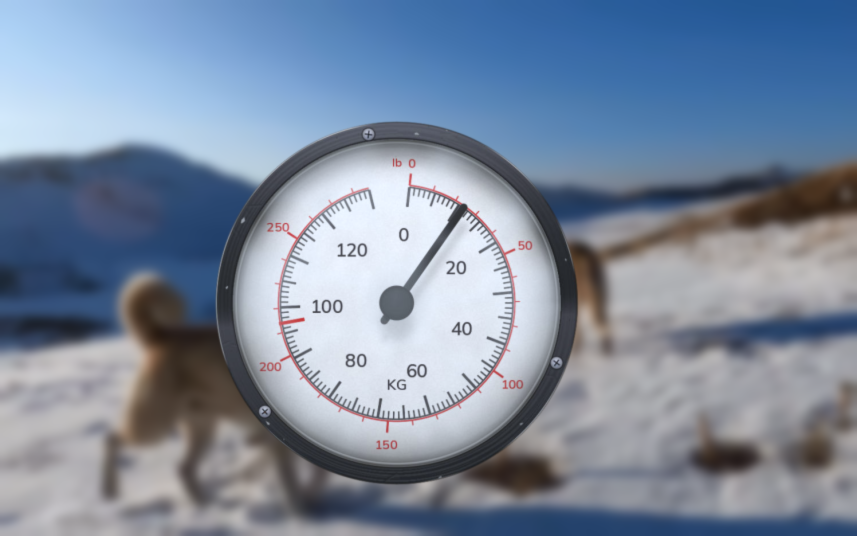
11 kg
